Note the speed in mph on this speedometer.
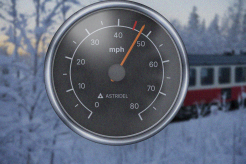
47.5 mph
